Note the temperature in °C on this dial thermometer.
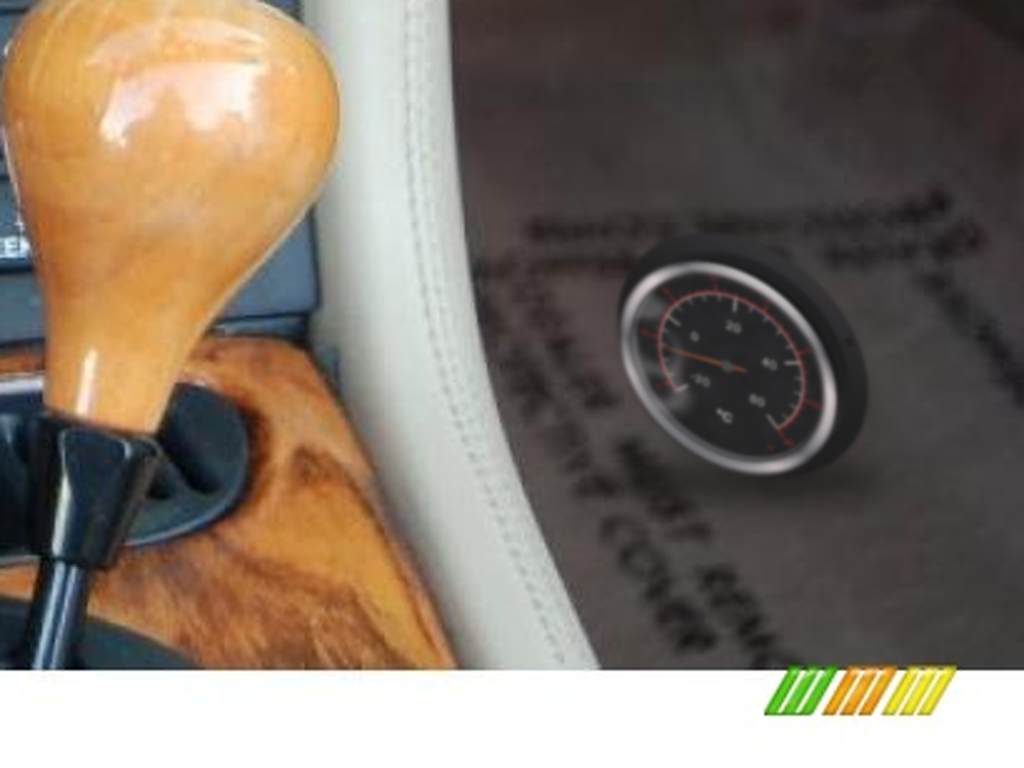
-8 °C
